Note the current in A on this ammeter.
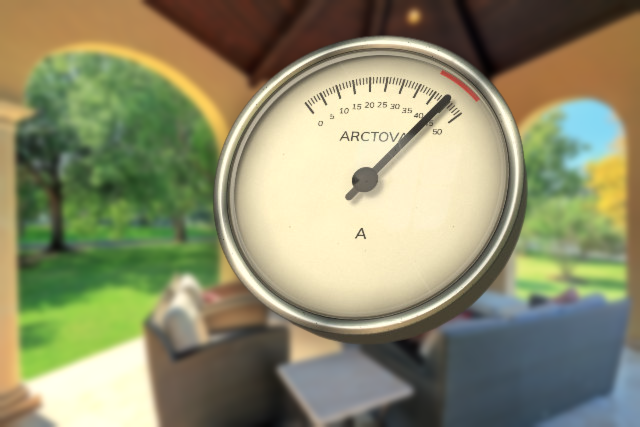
45 A
